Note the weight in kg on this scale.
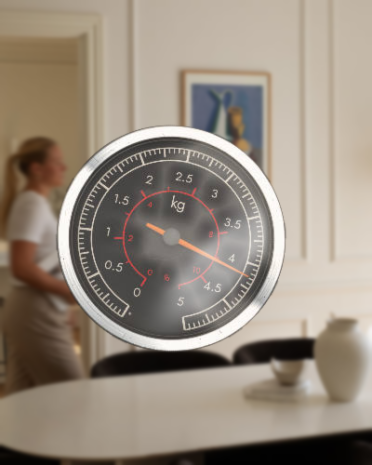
4.15 kg
